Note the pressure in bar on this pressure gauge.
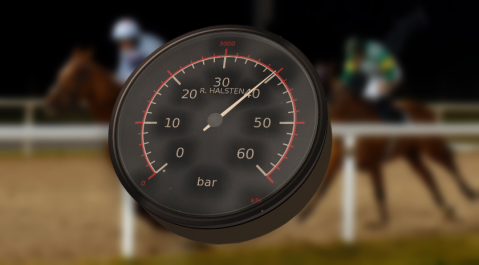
40 bar
